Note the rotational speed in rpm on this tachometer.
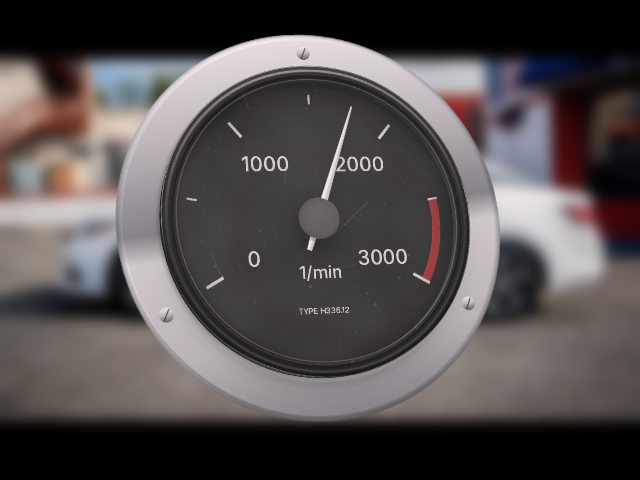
1750 rpm
